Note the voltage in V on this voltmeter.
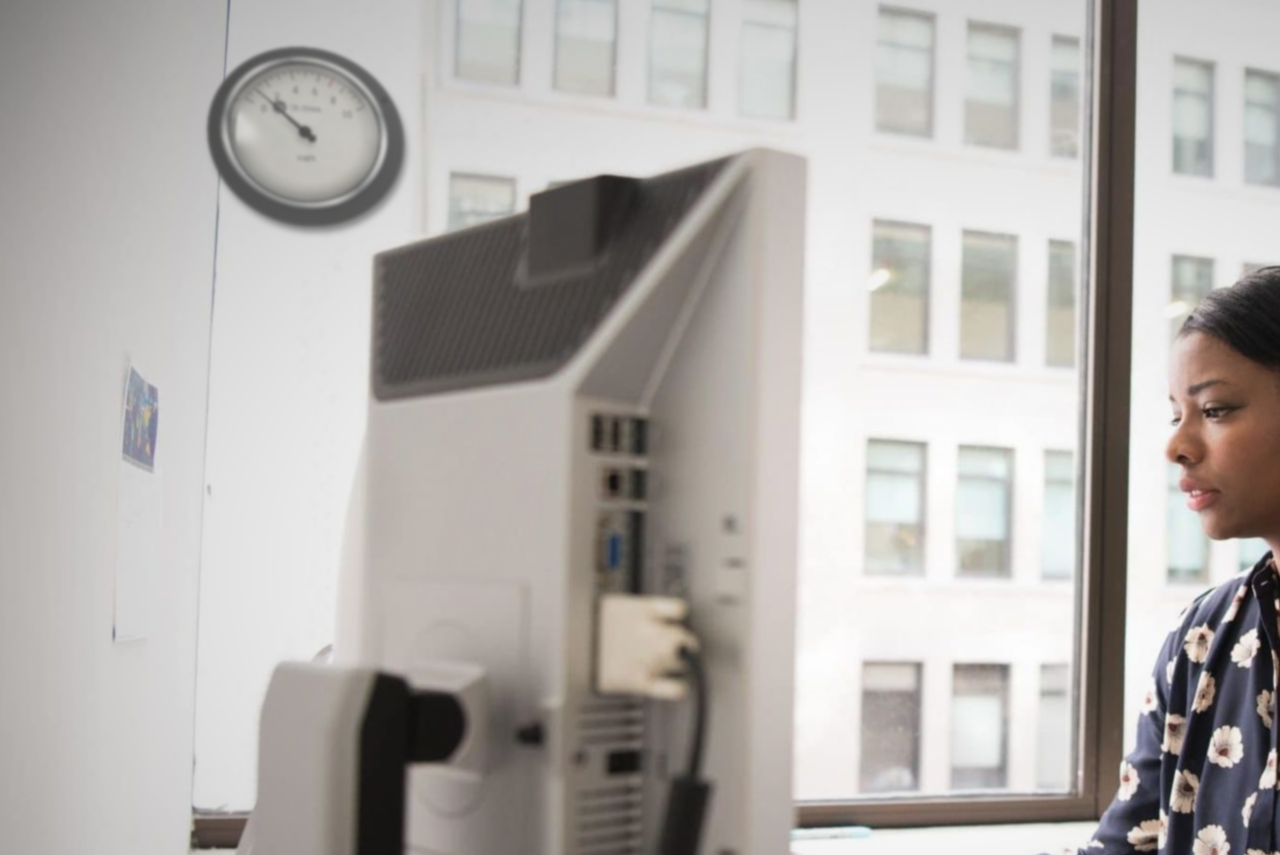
1 V
